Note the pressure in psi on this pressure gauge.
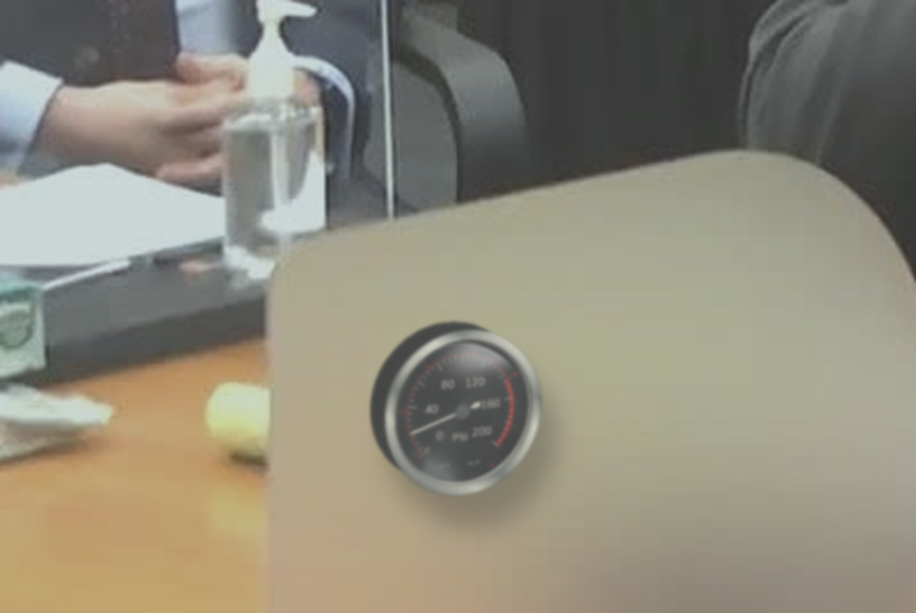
20 psi
